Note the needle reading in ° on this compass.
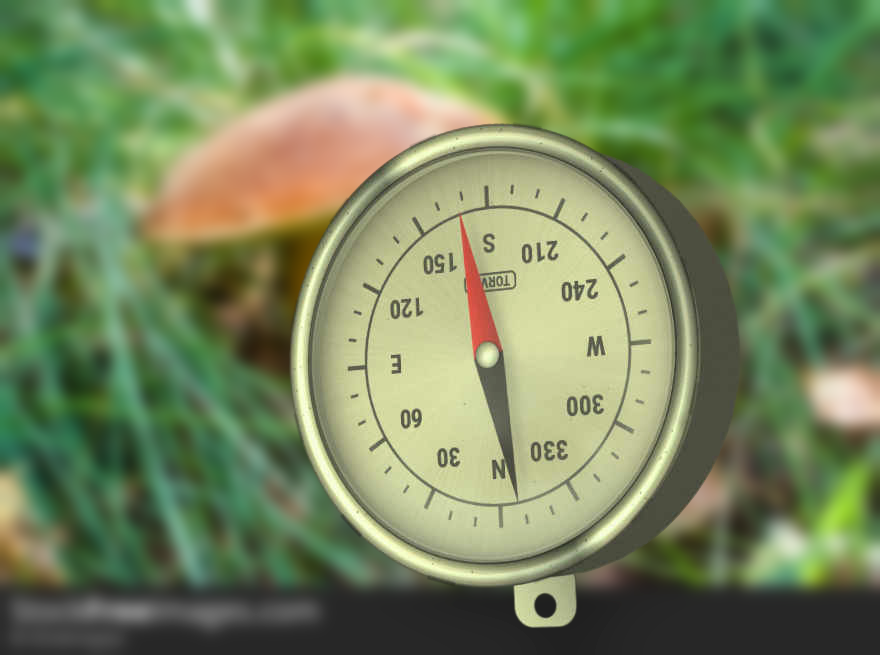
170 °
